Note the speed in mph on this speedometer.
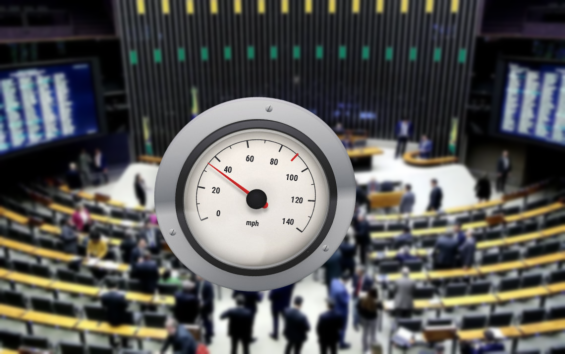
35 mph
